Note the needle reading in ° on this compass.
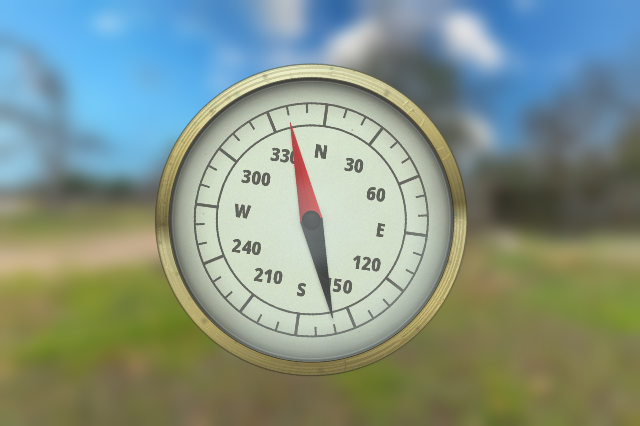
340 °
